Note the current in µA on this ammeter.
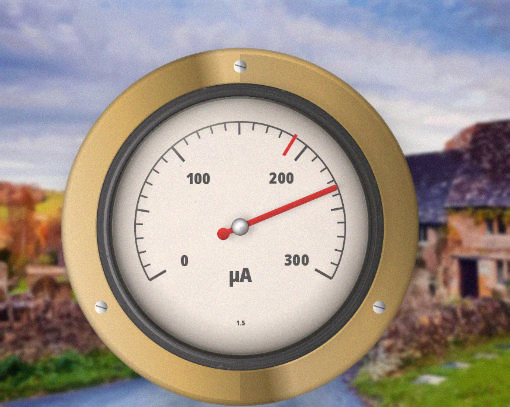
235 µA
